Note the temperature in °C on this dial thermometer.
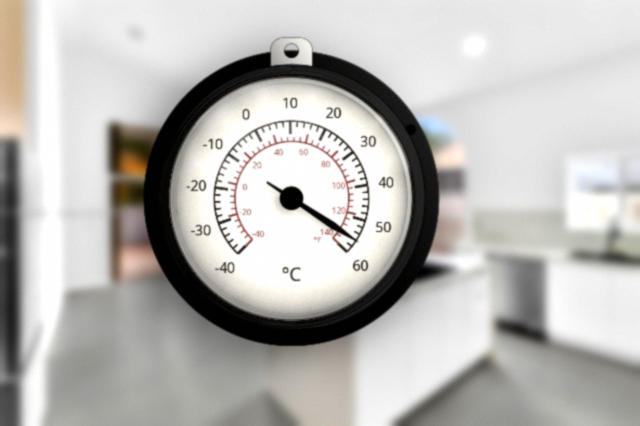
56 °C
